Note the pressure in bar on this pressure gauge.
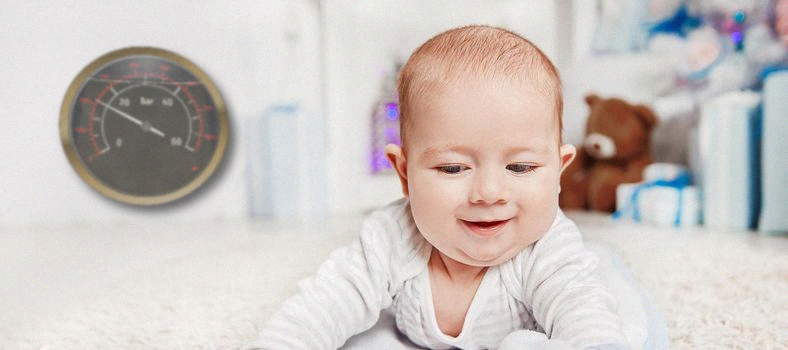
15 bar
